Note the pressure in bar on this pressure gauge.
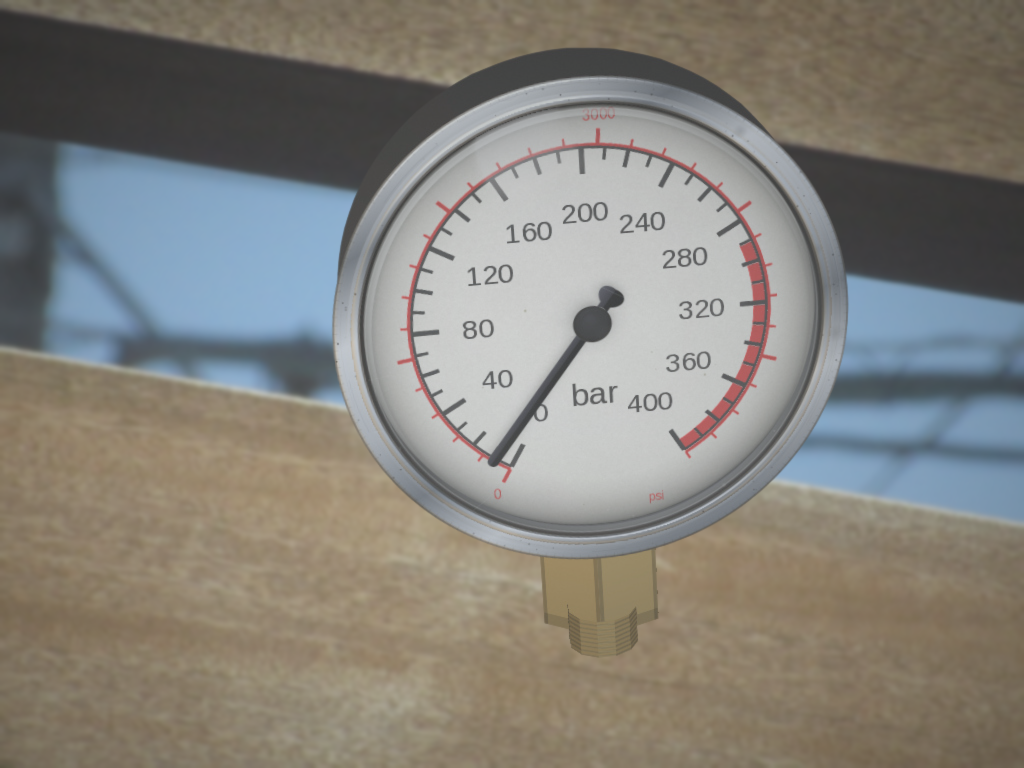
10 bar
